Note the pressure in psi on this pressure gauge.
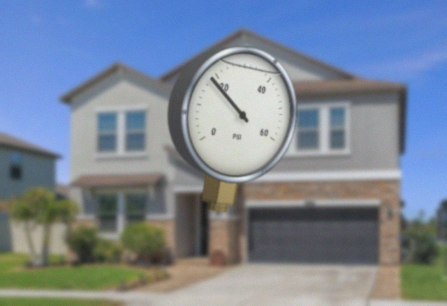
18 psi
